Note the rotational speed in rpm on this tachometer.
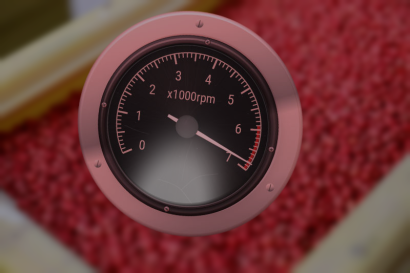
6800 rpm
